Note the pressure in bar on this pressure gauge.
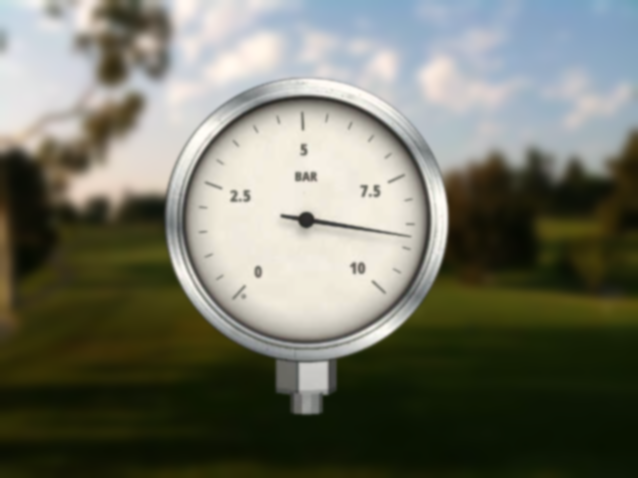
8.75 bar
